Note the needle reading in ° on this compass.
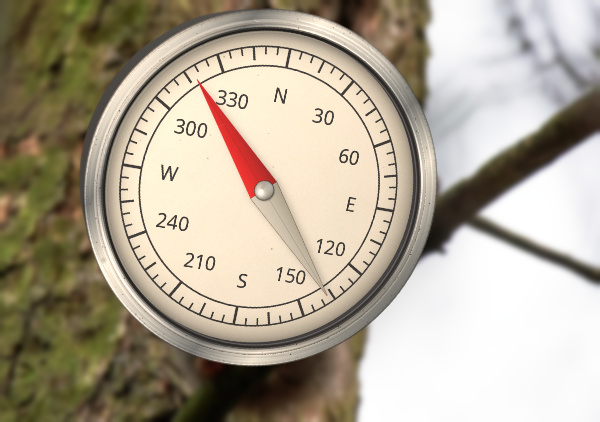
317.5 °
